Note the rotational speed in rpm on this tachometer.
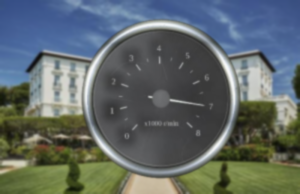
7000 rpm
